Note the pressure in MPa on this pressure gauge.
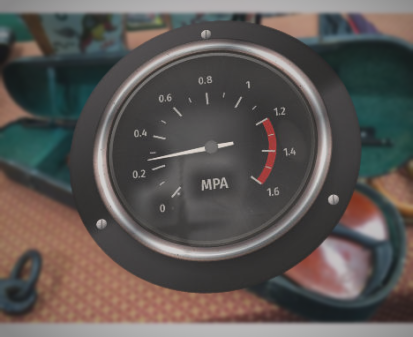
0.25 MPa
